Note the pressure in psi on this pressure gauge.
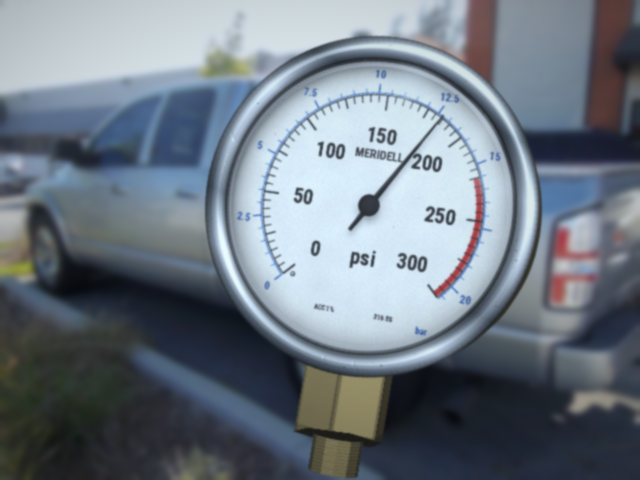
185 psi
